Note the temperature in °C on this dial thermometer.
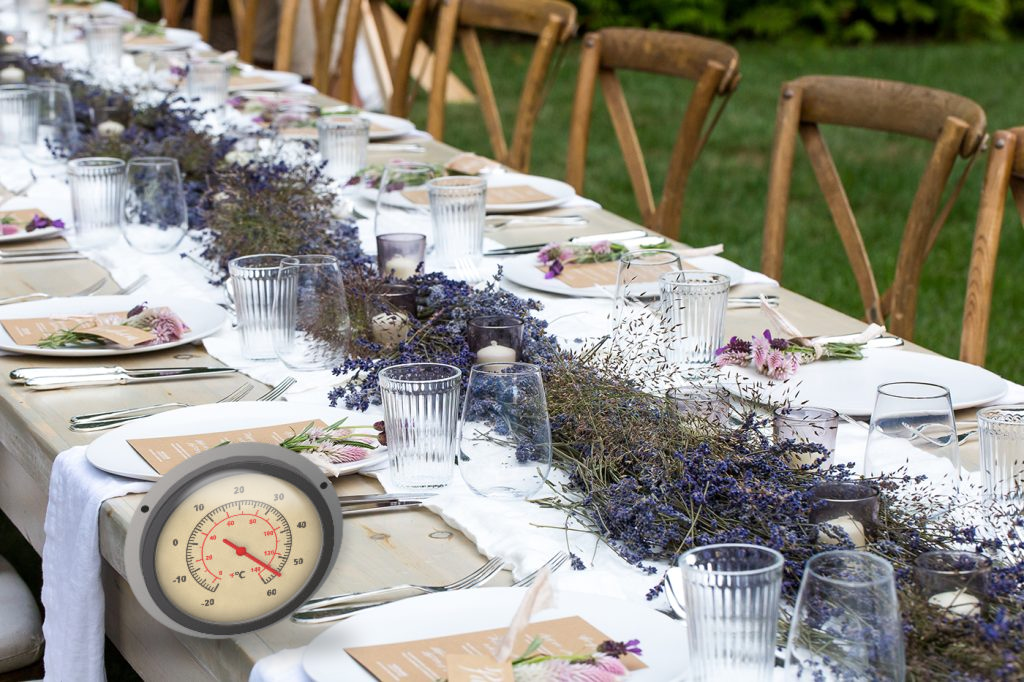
55 °C
